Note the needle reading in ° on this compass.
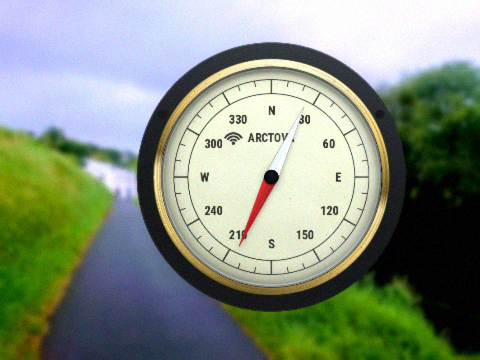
205 °
